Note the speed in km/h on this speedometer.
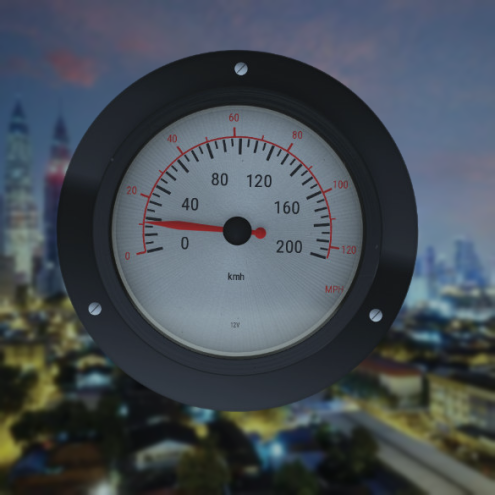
17.5 km/h
